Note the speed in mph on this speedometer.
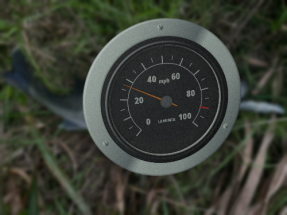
27.5 mph
